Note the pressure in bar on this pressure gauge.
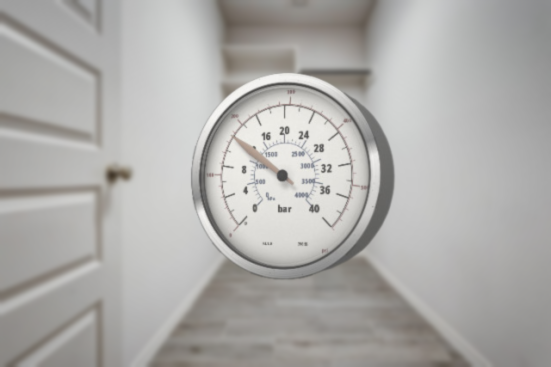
12 bar
